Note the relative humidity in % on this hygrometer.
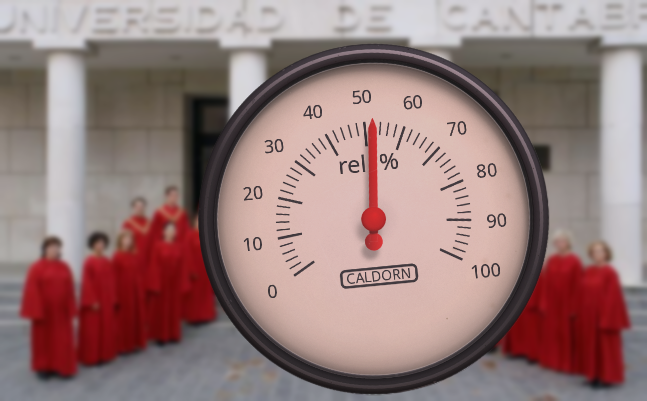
52 %
